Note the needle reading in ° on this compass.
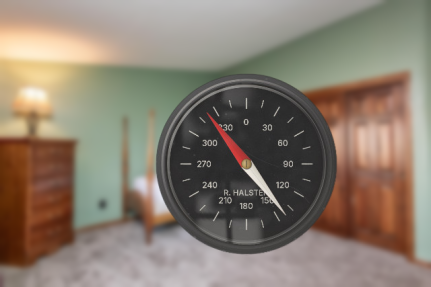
322.5 °
